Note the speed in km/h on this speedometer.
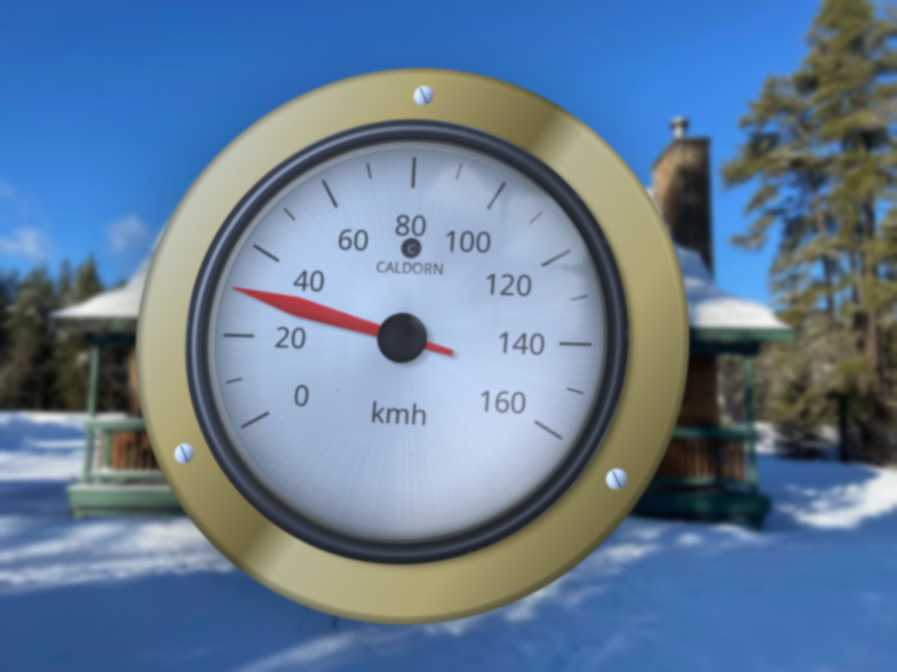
30 km/h
